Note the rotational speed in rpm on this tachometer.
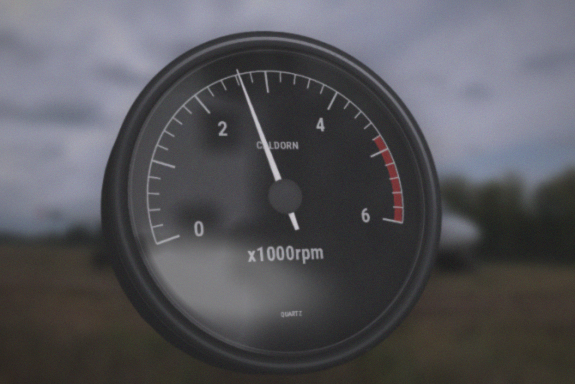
2600 rpm
